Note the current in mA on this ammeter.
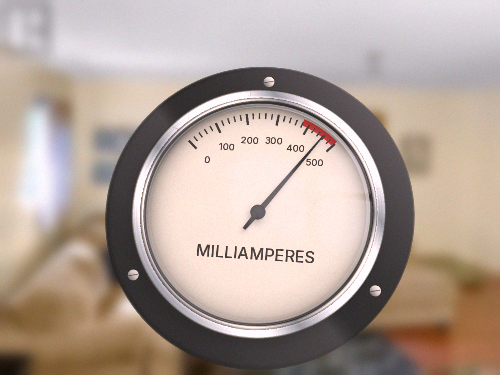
460 mA
